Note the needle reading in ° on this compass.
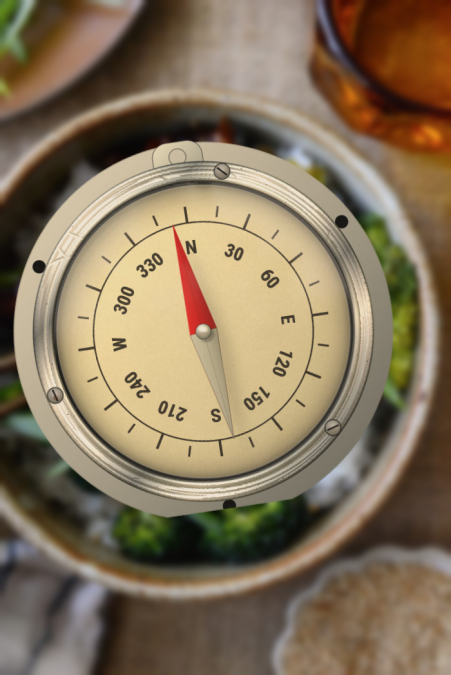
352.5 °
